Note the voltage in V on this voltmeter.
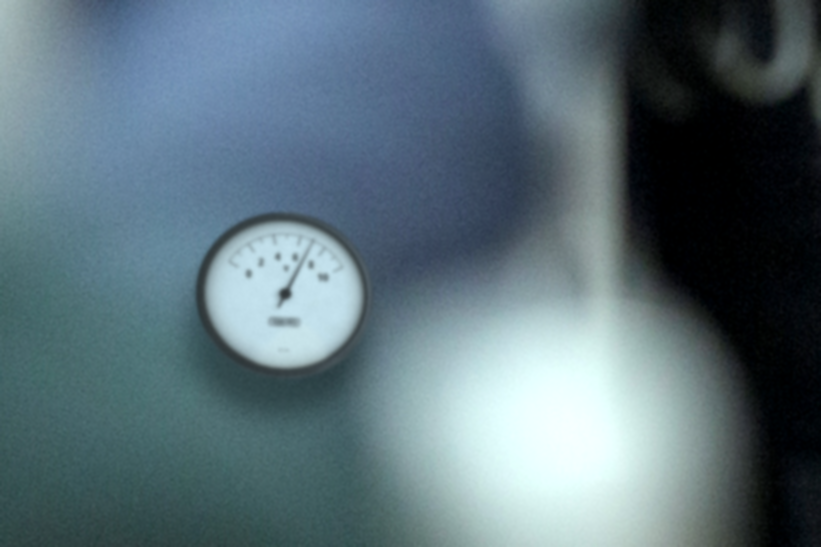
7 V
